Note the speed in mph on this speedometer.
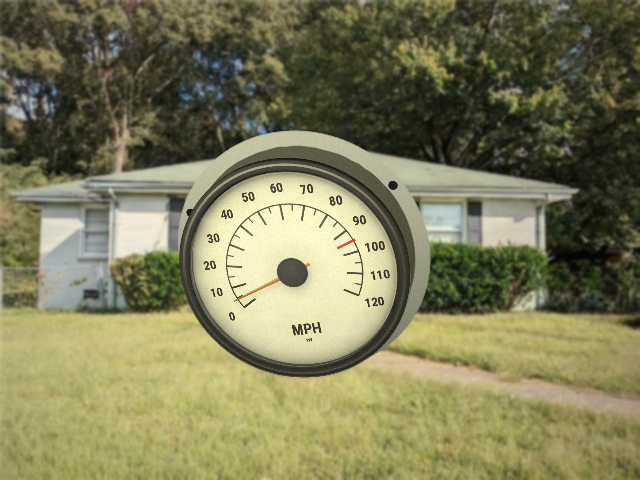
5 mph
